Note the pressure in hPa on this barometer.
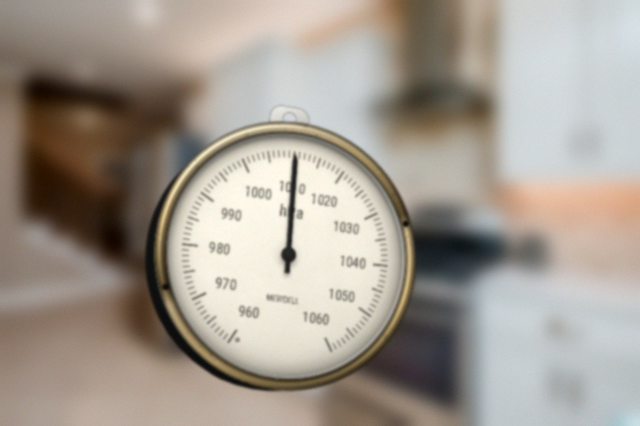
1010 hPa
